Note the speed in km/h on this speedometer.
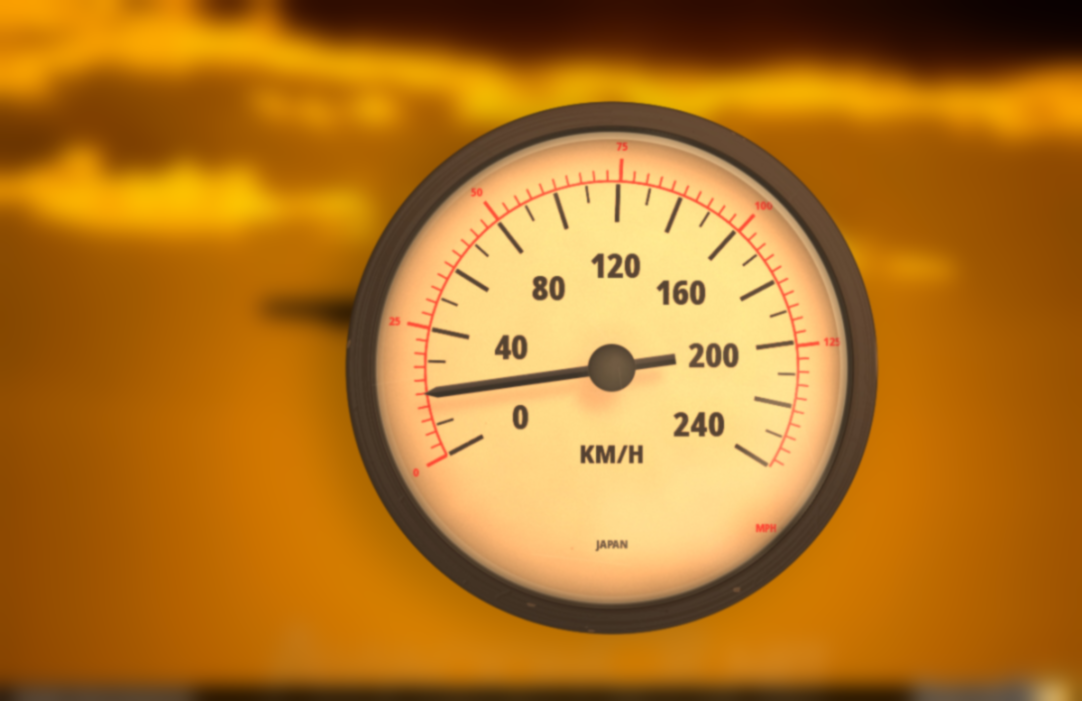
20 km/h
